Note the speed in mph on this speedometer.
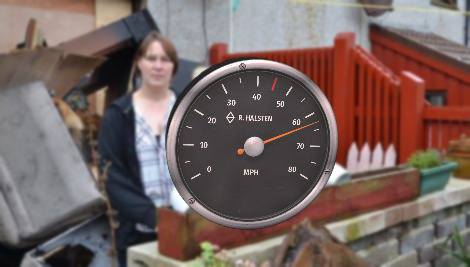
62.5 mph
